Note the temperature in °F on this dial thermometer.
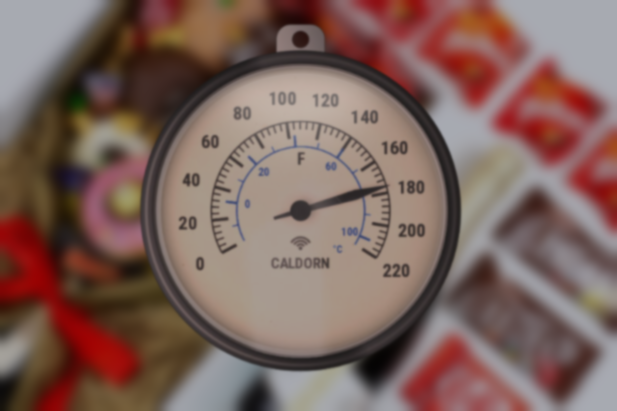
176 °F
